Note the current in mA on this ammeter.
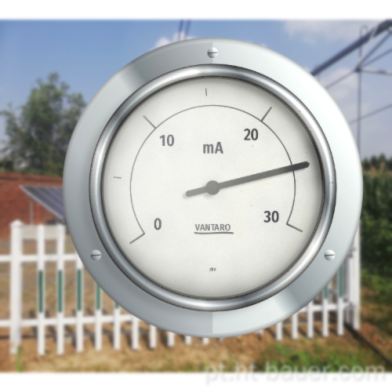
25 mA
